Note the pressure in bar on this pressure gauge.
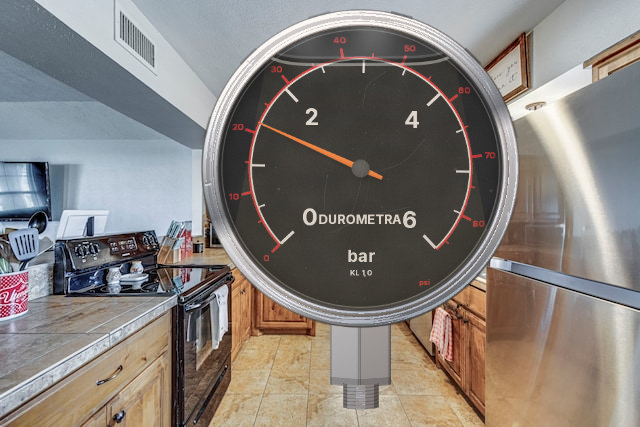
1.5 bar
